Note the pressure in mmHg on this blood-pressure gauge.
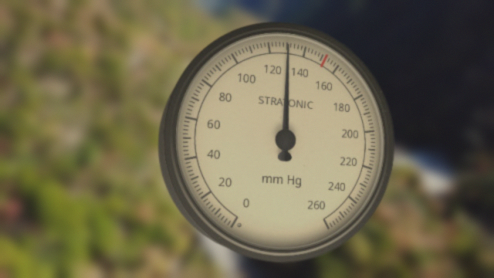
130 mmHg
